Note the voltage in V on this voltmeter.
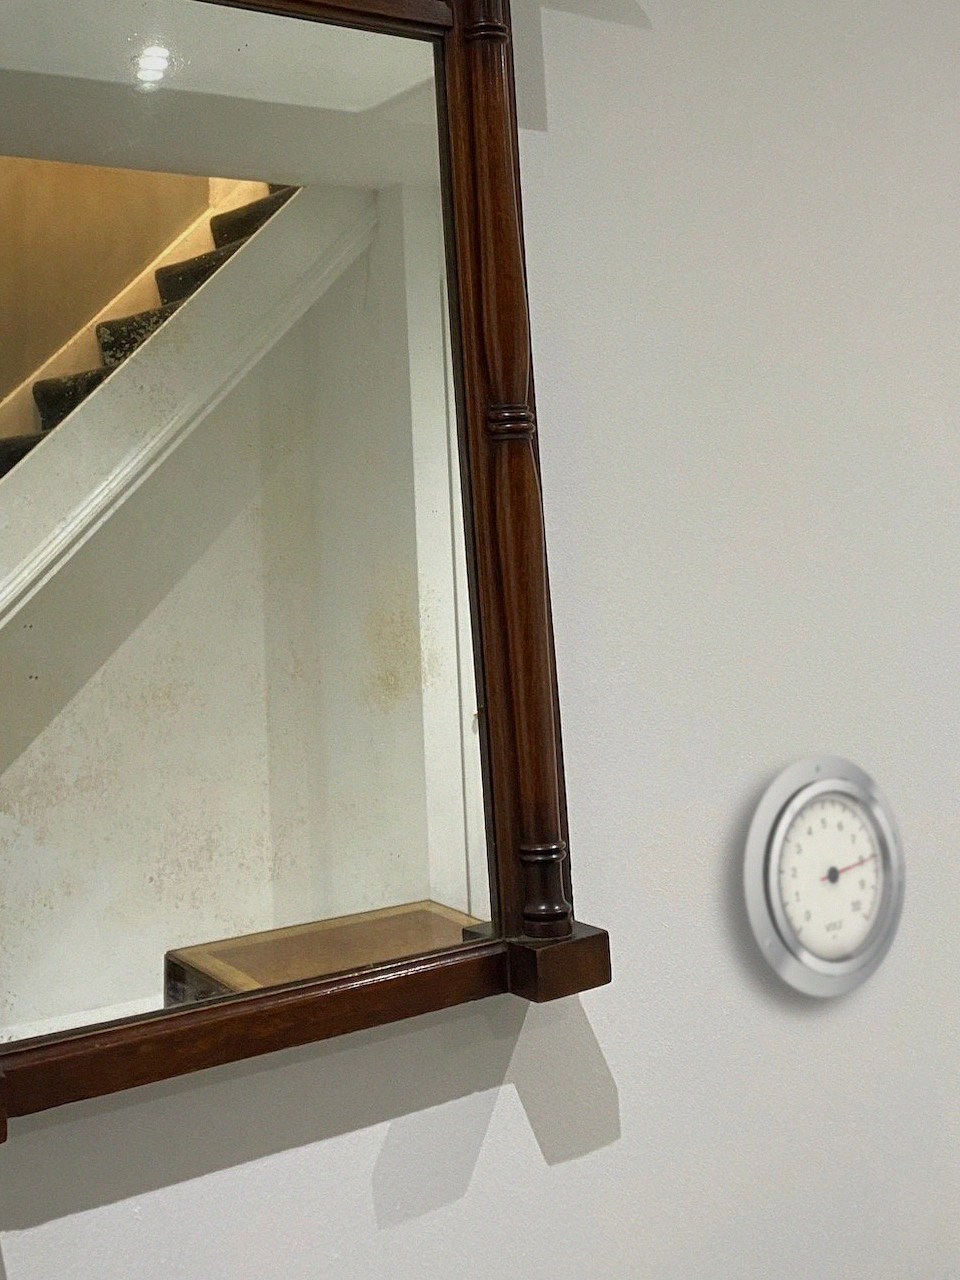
8 V
